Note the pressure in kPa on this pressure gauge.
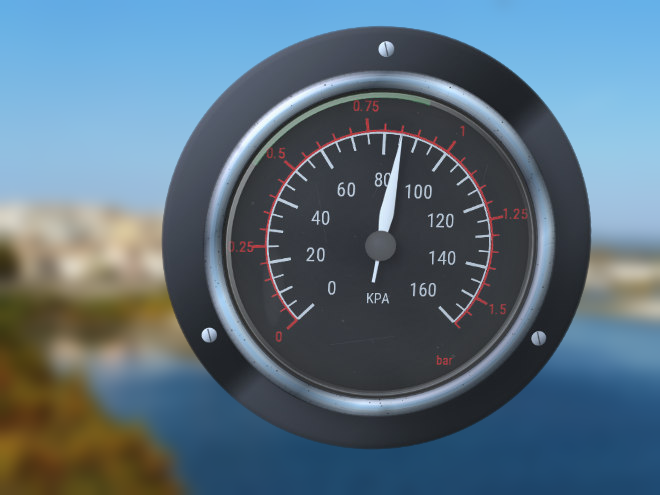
85 kPa
